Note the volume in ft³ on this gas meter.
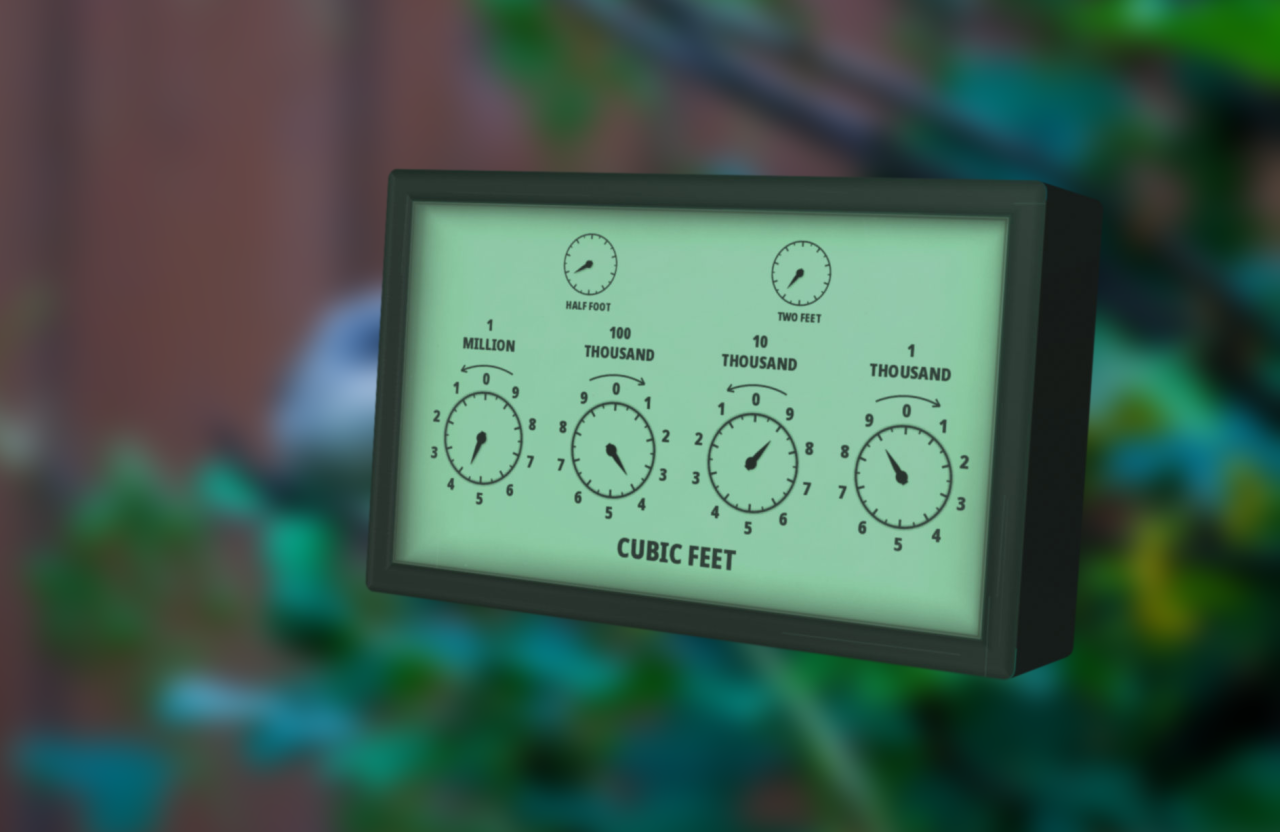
438900 ft³
